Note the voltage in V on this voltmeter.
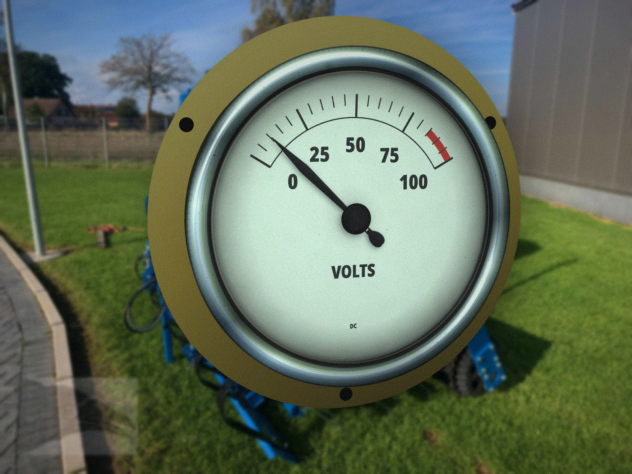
10 V
